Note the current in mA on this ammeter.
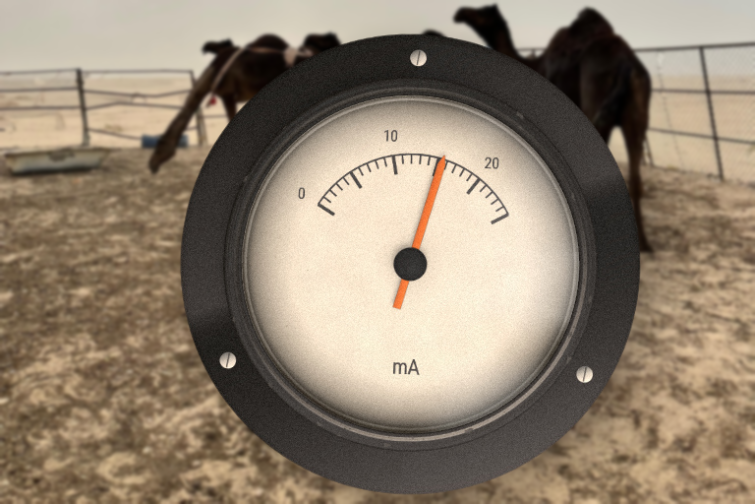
15.5 mA
